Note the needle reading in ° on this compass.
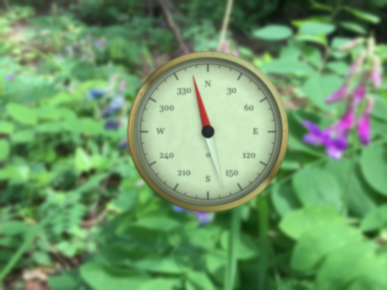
345 °
